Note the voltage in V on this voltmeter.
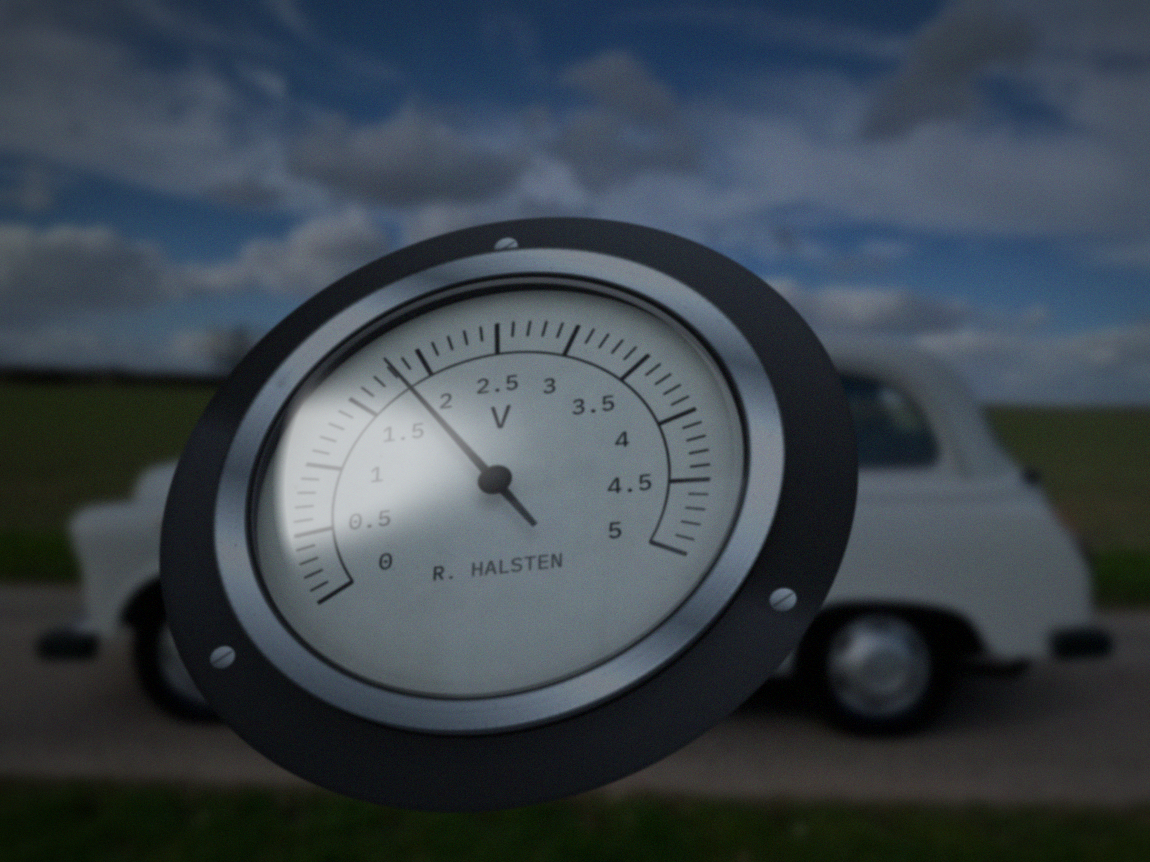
1.8 V
